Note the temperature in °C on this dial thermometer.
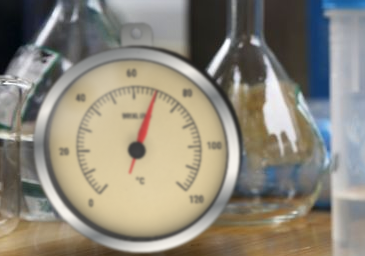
70 °C
